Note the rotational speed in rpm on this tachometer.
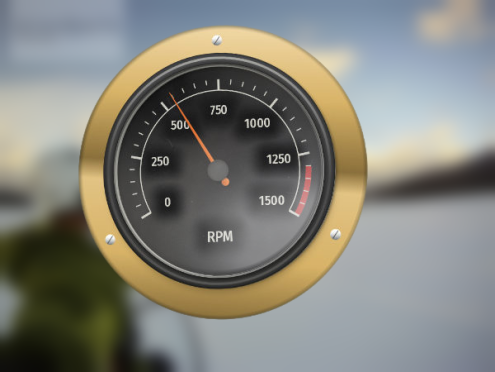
550 rpm
